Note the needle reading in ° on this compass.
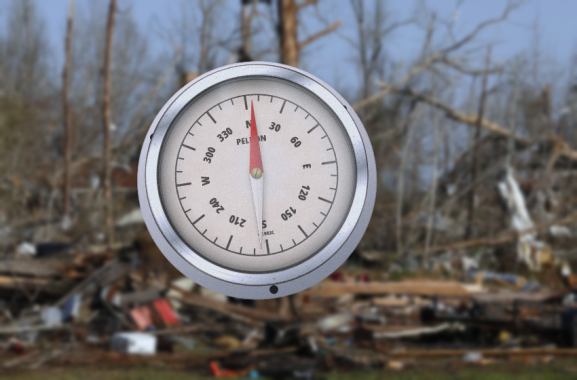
5 °
